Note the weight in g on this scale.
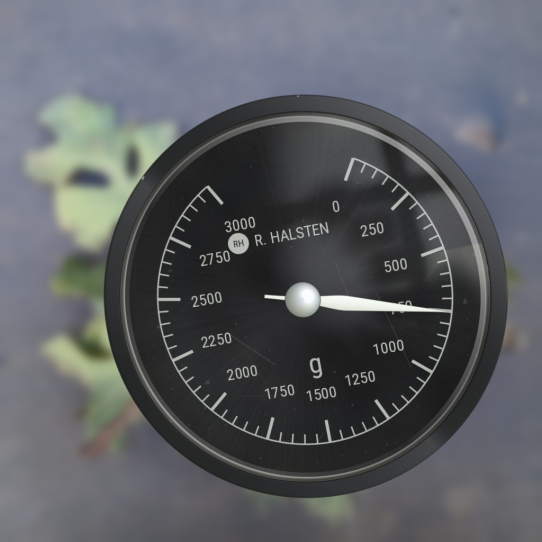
750 g
